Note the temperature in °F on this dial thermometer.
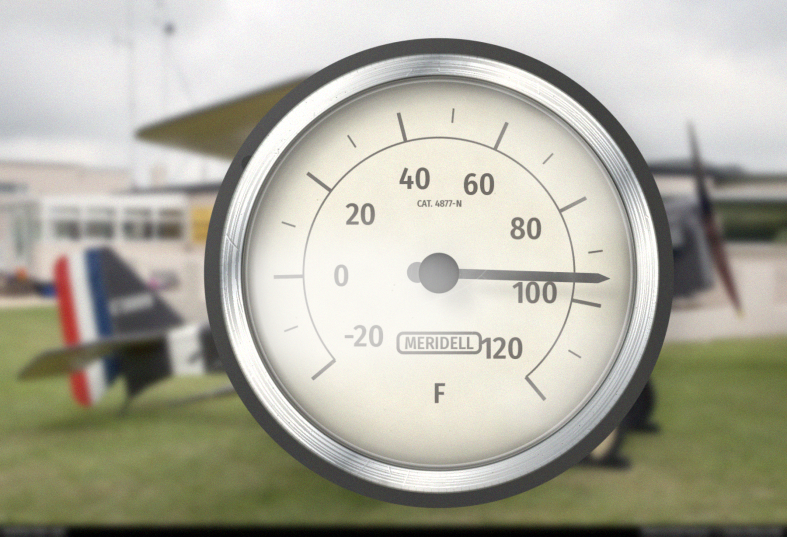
95 °F
